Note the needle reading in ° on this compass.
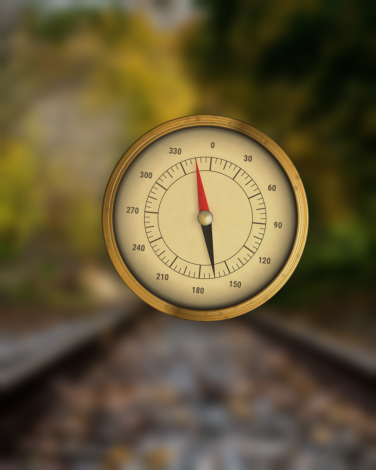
345 °
